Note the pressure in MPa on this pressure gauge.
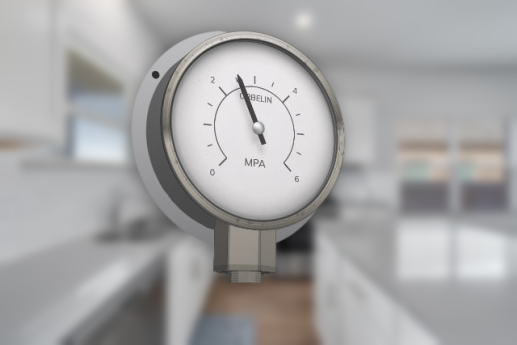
2.5 MPa
